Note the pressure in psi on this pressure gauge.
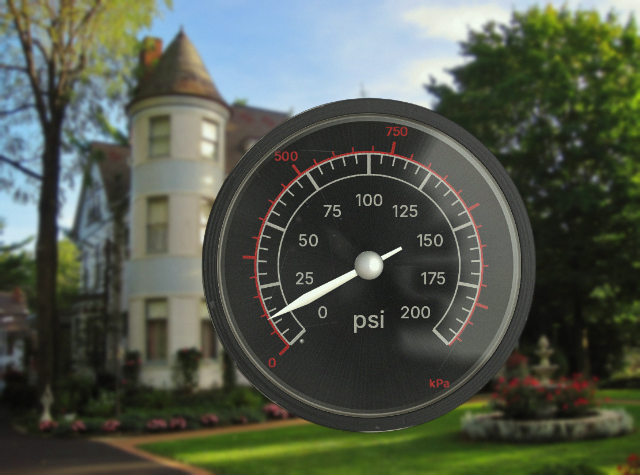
12.5 psi
